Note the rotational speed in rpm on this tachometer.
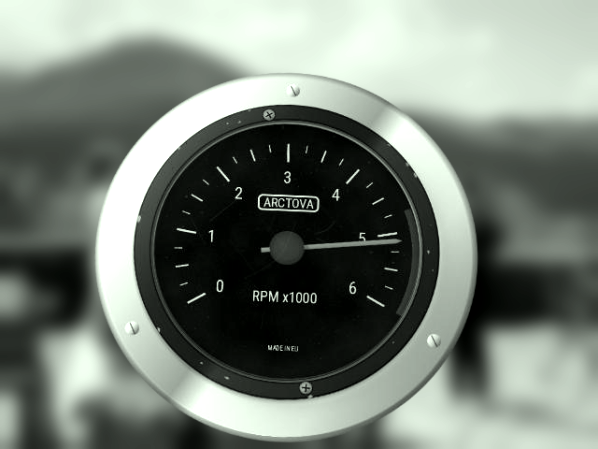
5125 rpm
